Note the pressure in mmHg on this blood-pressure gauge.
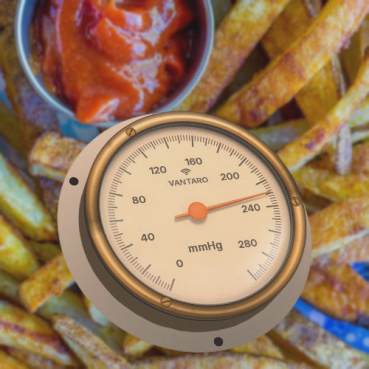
230 mmHg
